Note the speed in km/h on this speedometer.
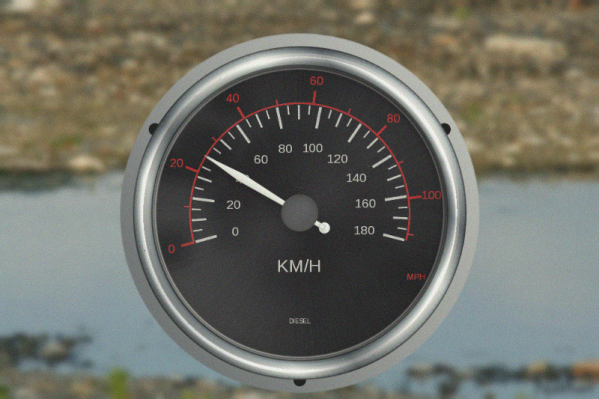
40 km/h
